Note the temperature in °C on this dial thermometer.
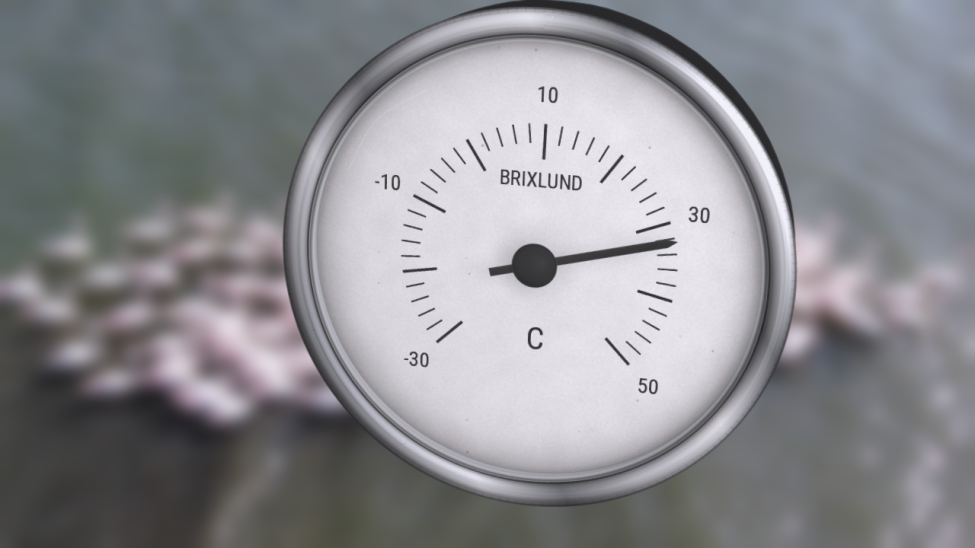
32 °C
